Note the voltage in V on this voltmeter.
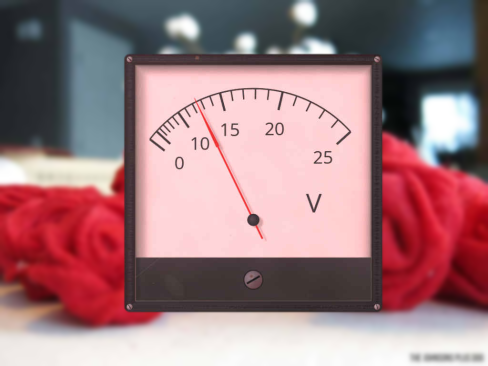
12.5 V
